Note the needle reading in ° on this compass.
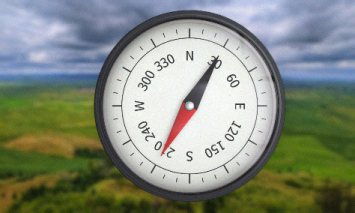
210 °
